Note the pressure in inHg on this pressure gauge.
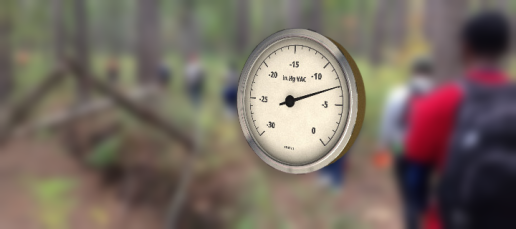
-7 inHg
